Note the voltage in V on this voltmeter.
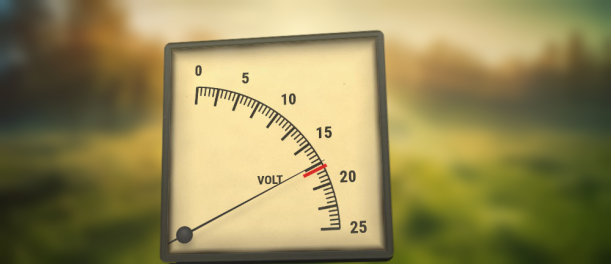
17.5 V
